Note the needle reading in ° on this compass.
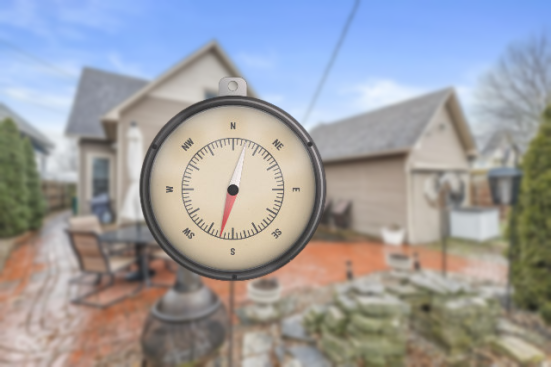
195 °
